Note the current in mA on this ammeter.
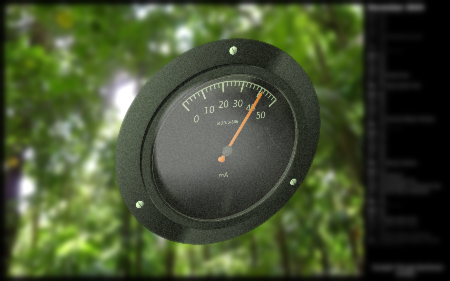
40 mA
